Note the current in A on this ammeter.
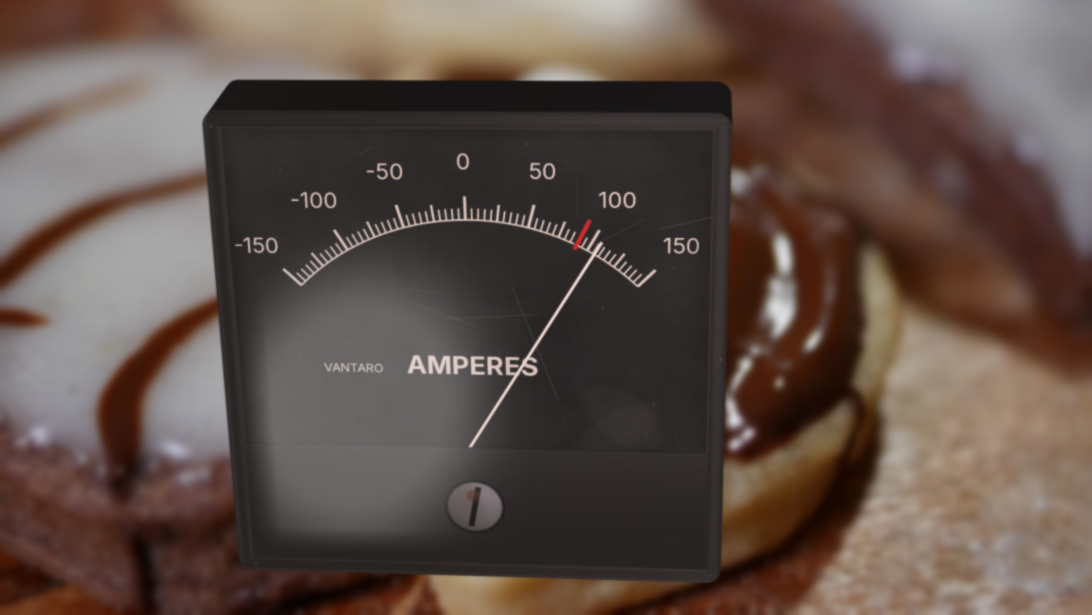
105 A
